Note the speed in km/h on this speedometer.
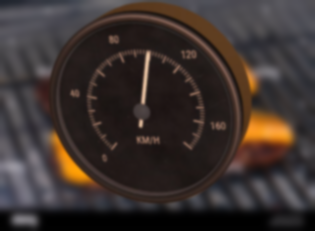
100 km/h
